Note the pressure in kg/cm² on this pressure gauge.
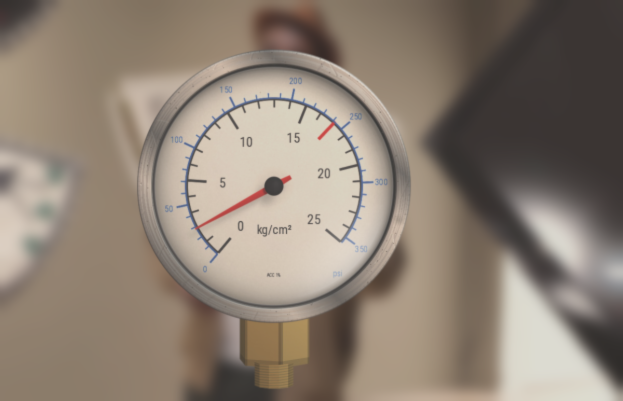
2 kg/cm²
